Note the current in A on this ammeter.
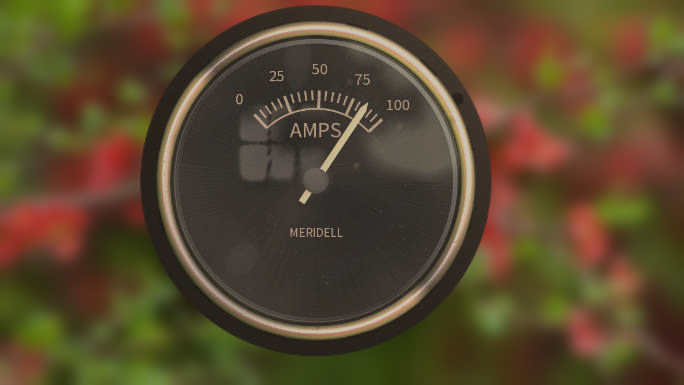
85 A
